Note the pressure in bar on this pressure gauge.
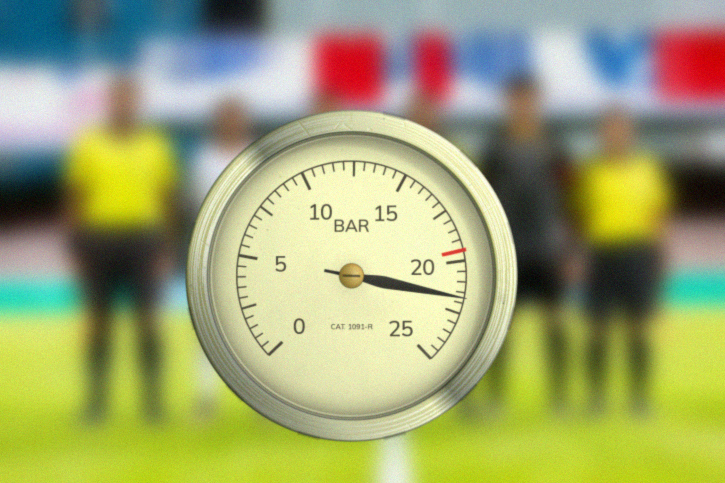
21.75 bar
